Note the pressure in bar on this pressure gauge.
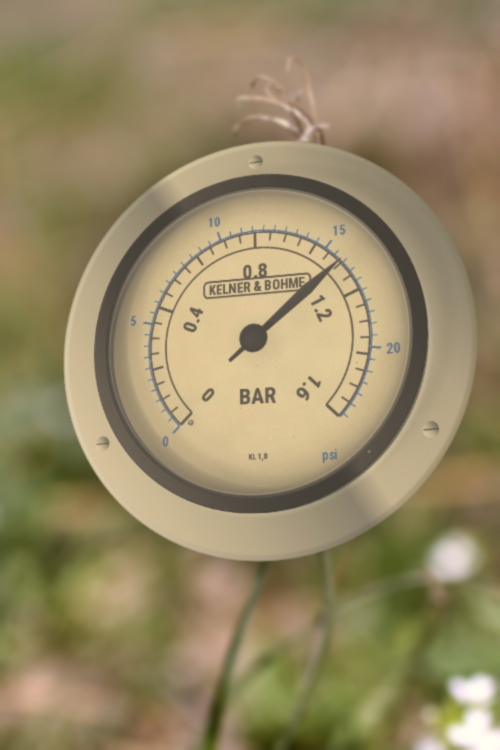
1.1 bar
